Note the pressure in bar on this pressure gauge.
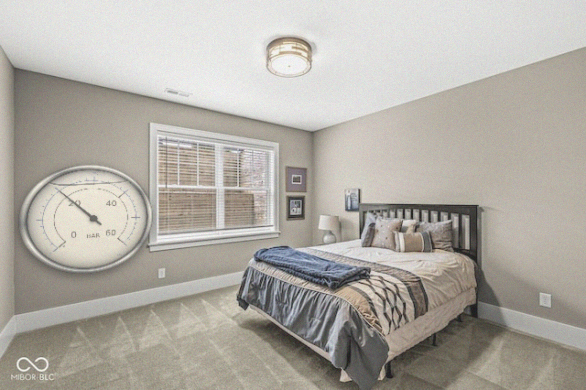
20 bar
